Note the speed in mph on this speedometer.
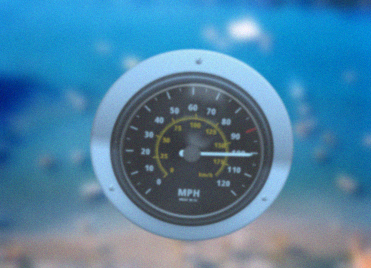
100 mph
